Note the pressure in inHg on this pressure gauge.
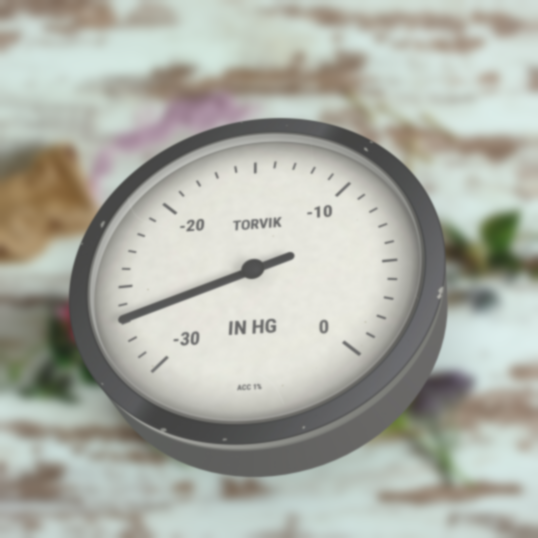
-27 inHg
